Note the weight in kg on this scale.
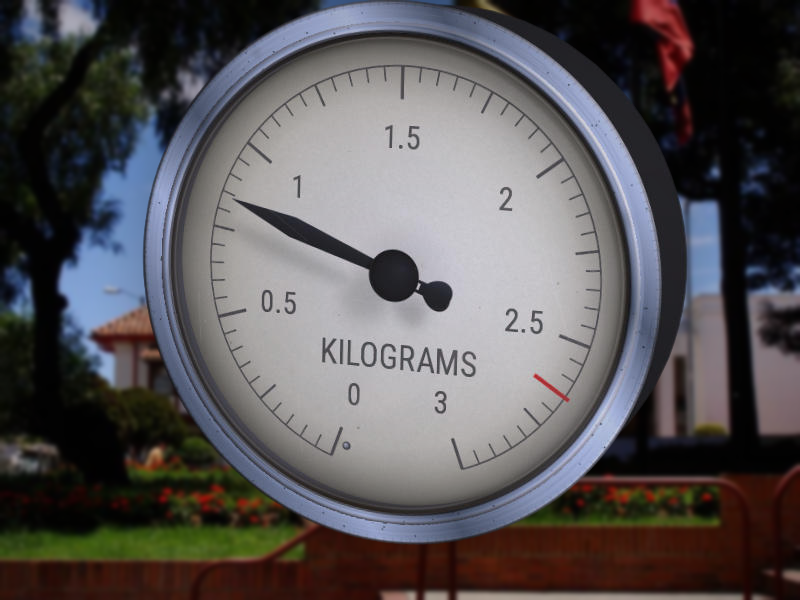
0.85 kg
